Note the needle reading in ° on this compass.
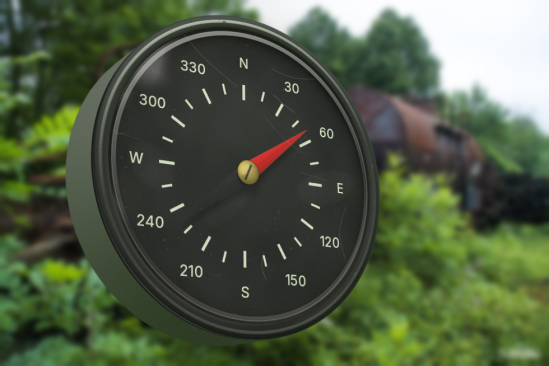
52.5 °
